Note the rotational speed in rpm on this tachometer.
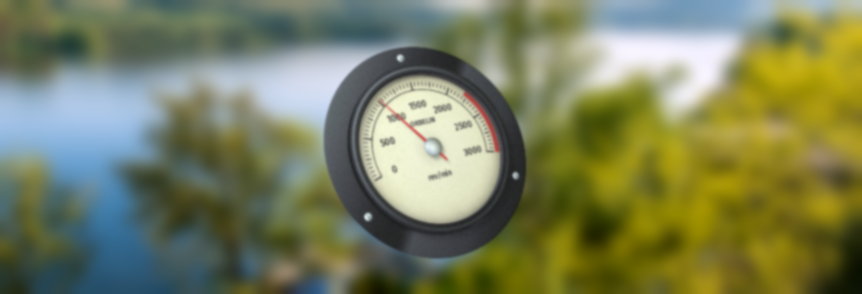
1000 rpm
